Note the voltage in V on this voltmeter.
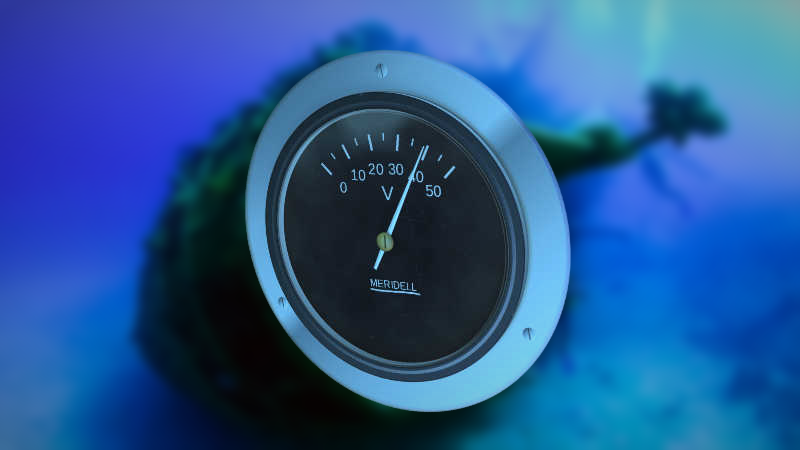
40 V
